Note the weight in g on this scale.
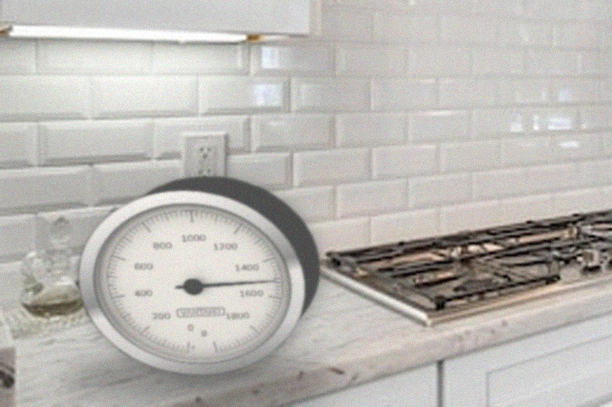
1500 g
